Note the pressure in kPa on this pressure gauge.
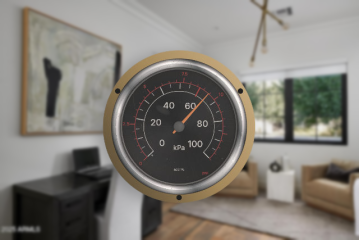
65 kPa
